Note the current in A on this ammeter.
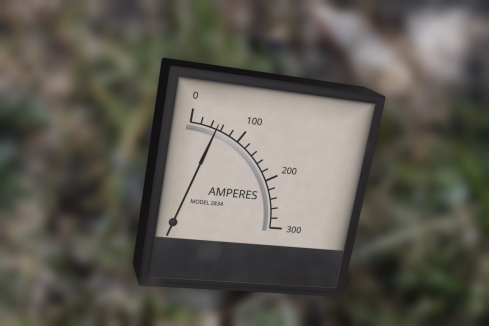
50 A
